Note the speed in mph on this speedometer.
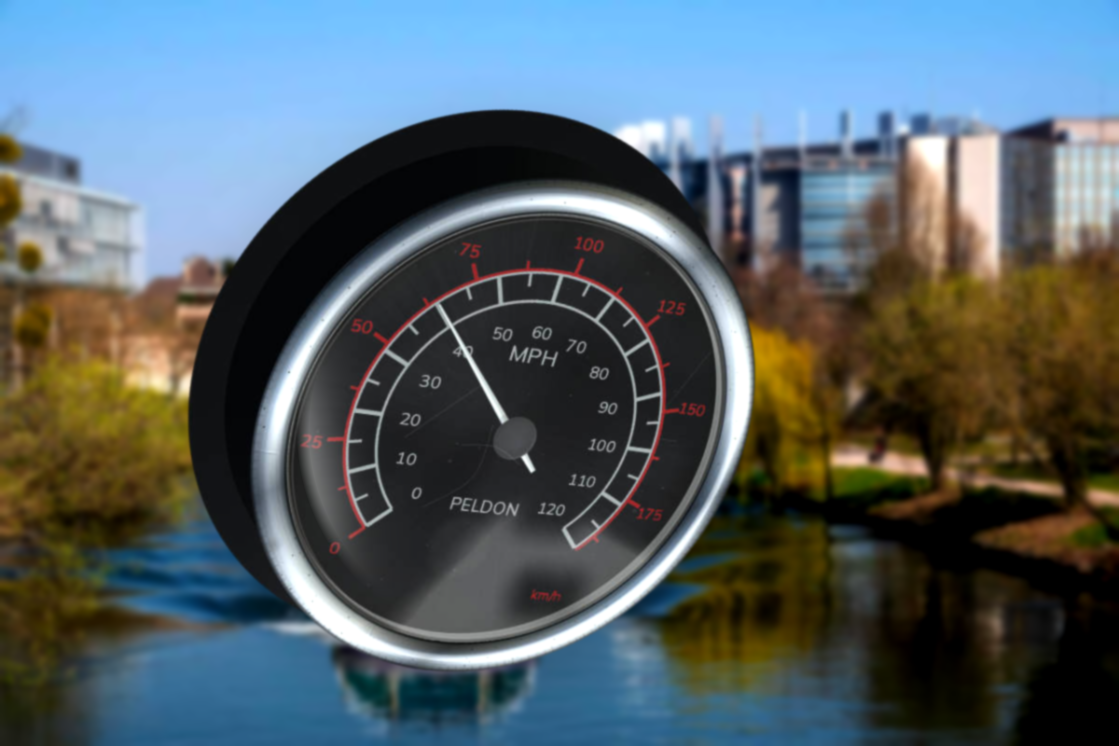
40 mph
